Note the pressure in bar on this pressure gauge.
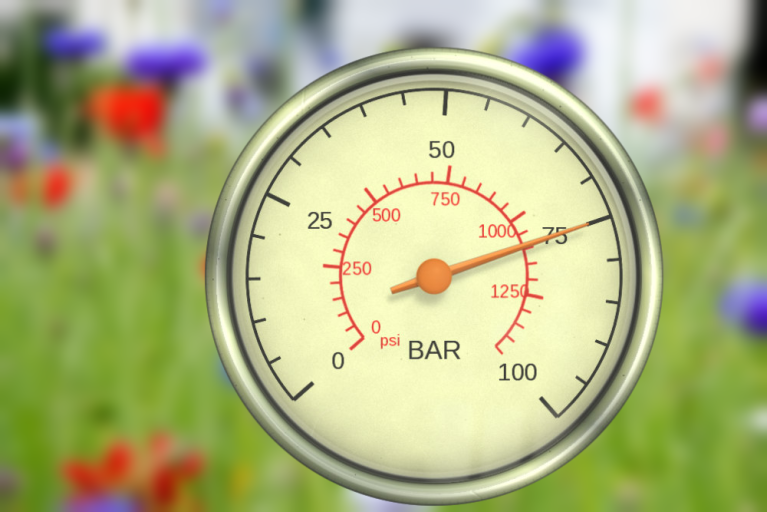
75 bar
